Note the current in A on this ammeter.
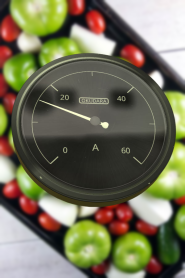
15 A
